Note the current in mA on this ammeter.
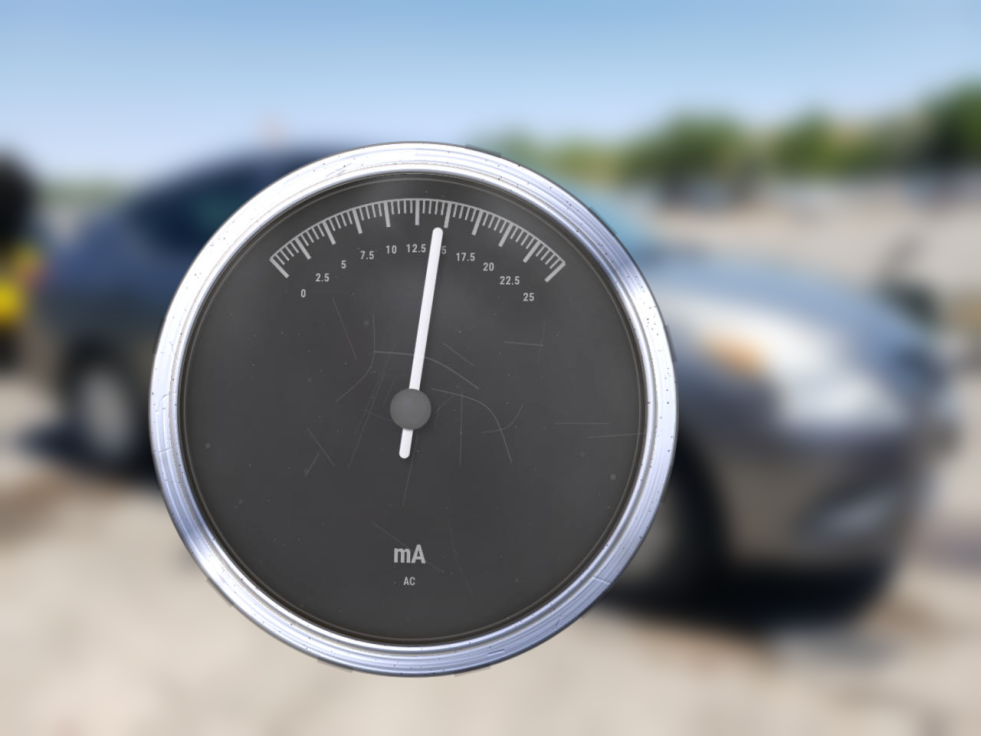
14.5 mA
